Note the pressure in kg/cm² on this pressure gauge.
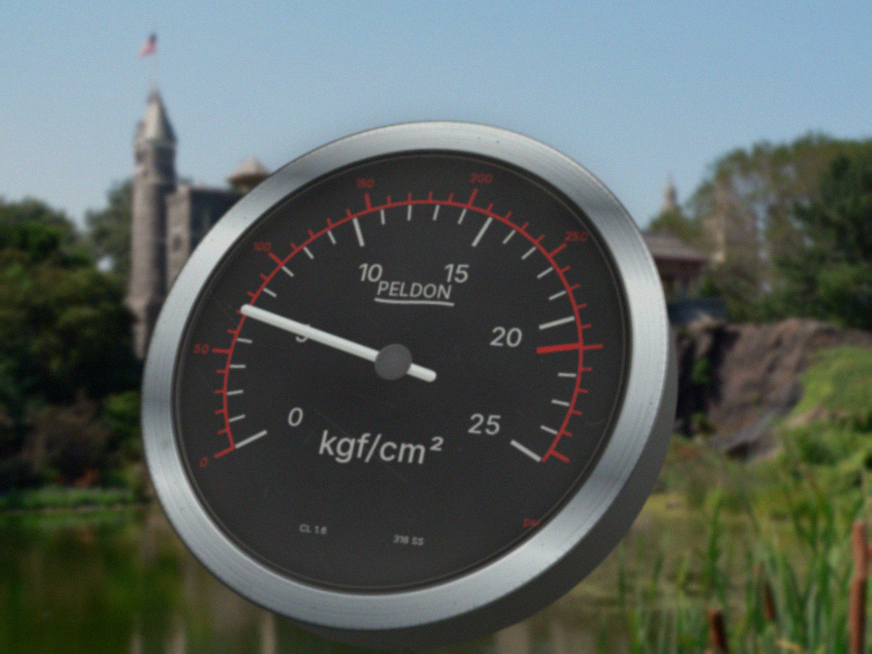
5 kg/cm²
